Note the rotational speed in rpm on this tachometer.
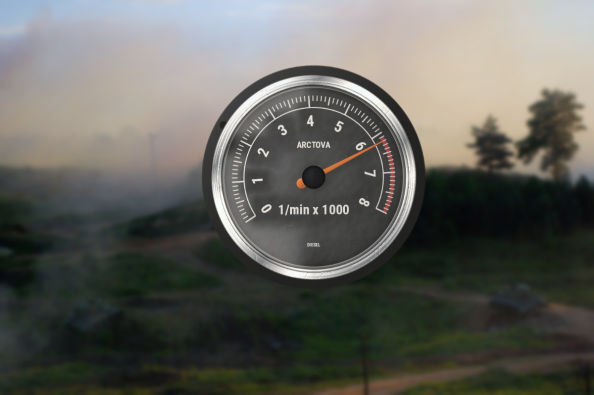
6200 rpm
